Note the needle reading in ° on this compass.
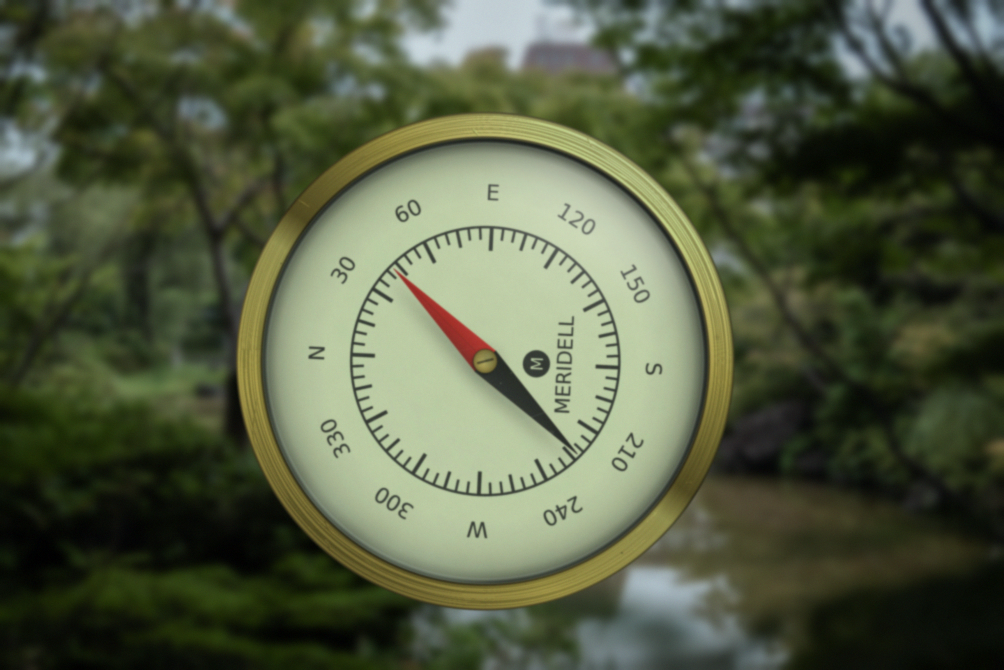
42.5 °
